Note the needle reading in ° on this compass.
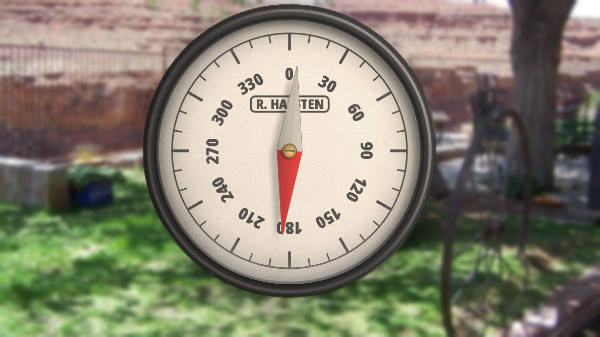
185 °
